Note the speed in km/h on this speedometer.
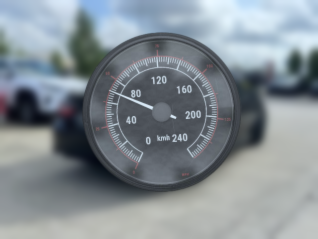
70 km/h
